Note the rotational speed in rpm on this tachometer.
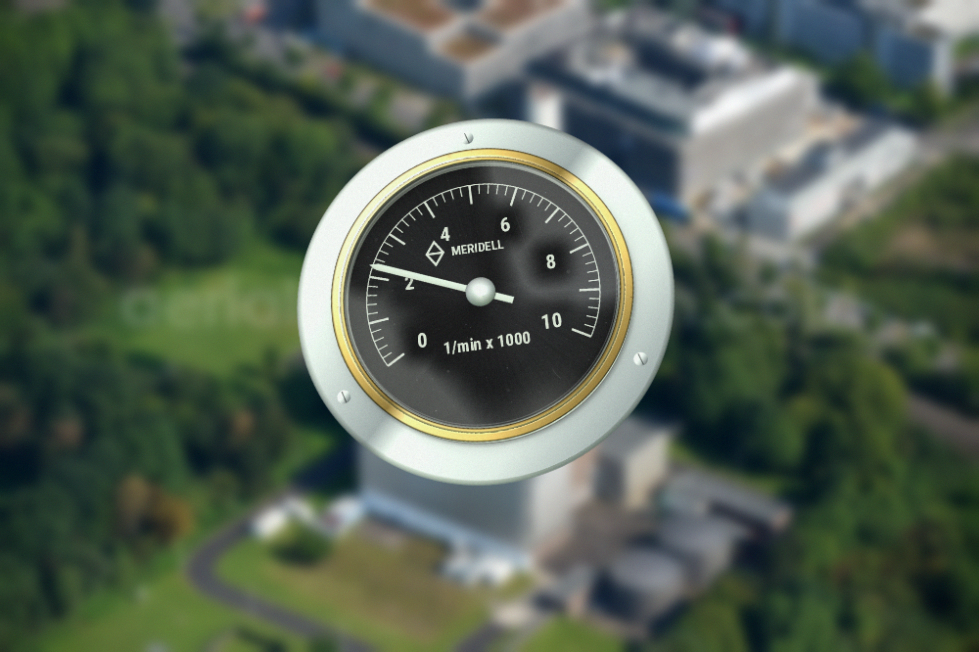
2200 rpm
